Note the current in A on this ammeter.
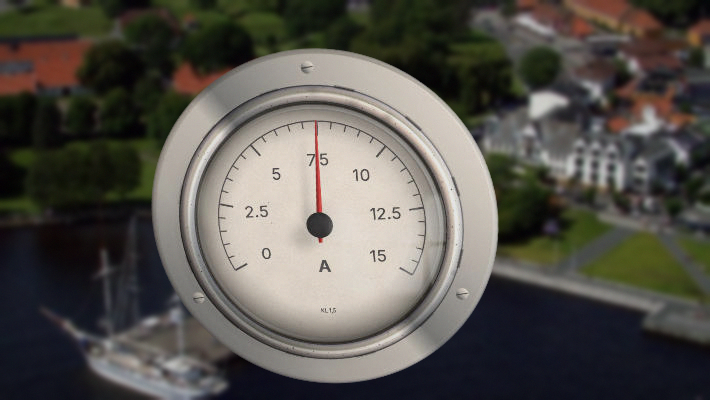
7.5 A
